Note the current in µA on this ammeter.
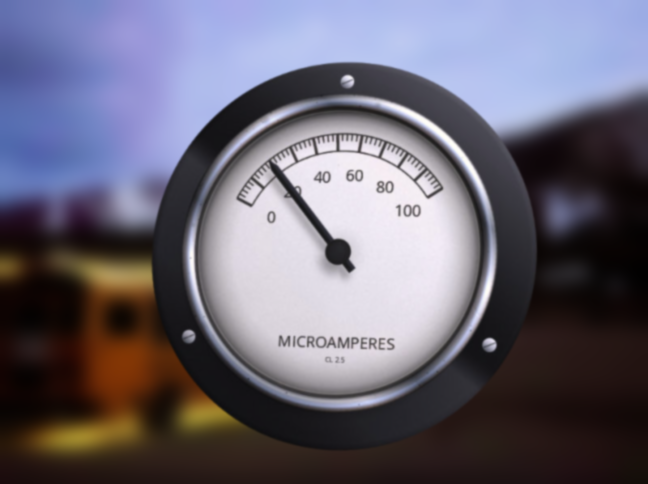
20 µA
